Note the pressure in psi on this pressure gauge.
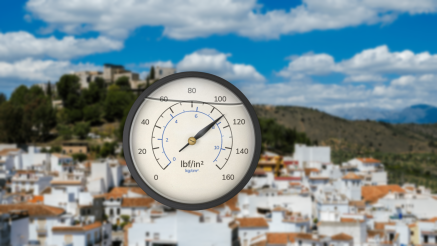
110 psi
